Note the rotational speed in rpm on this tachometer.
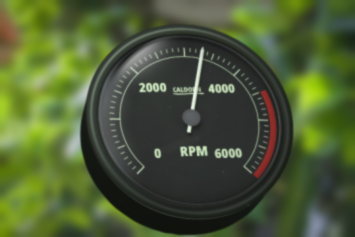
3300 rpm
